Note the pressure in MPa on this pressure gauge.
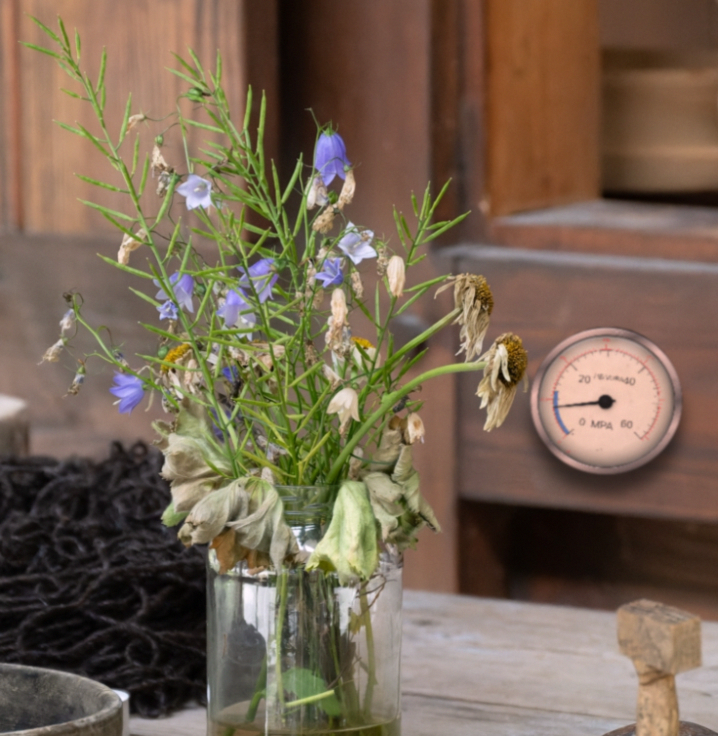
8 MPa
